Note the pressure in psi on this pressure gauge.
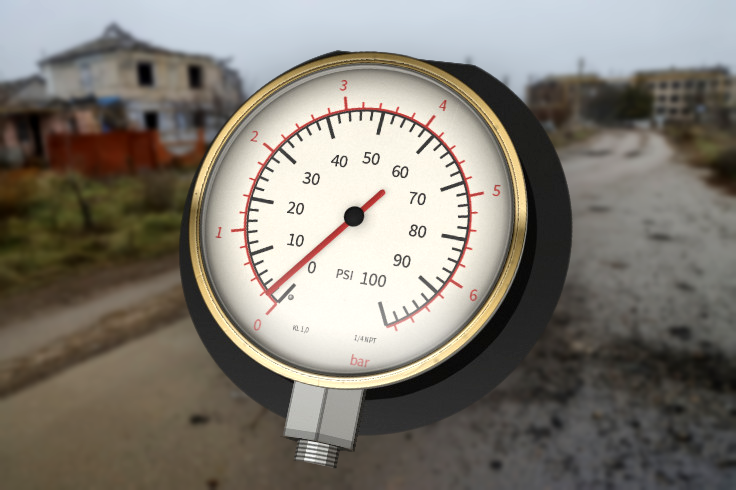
2 psi
